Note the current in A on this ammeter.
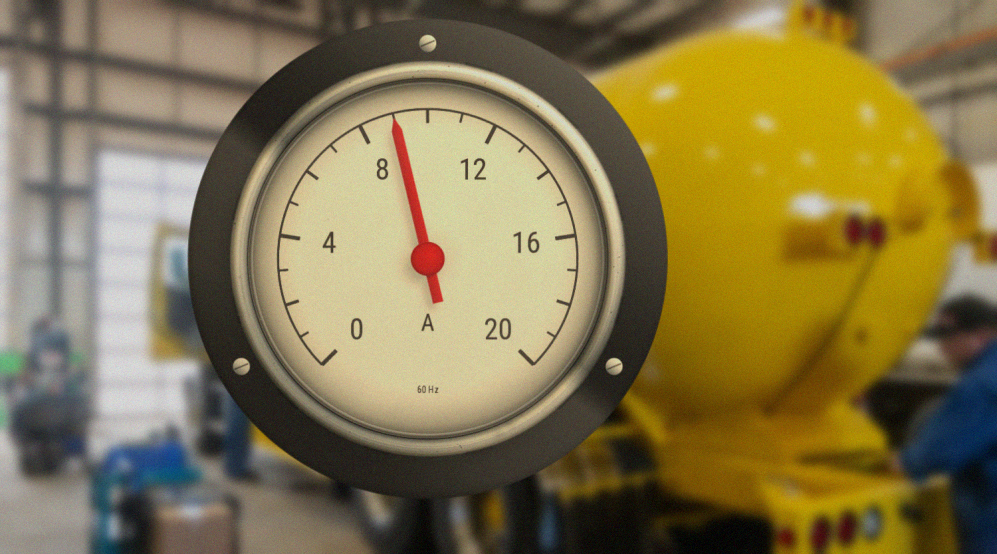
9 A
